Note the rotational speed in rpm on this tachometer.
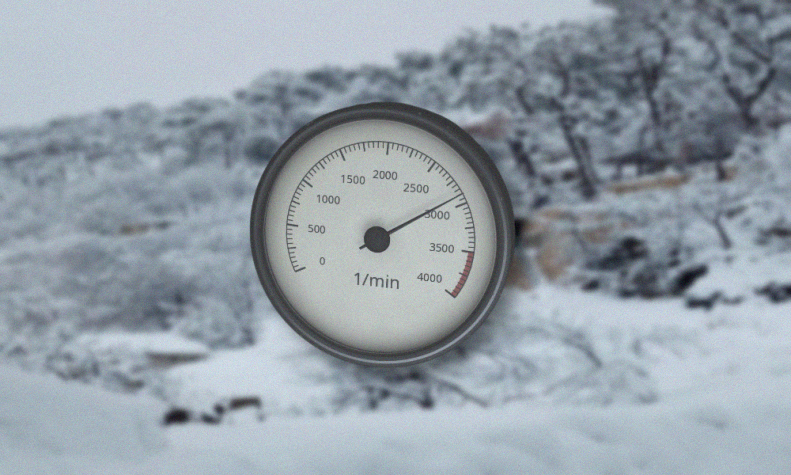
2900 rpm
